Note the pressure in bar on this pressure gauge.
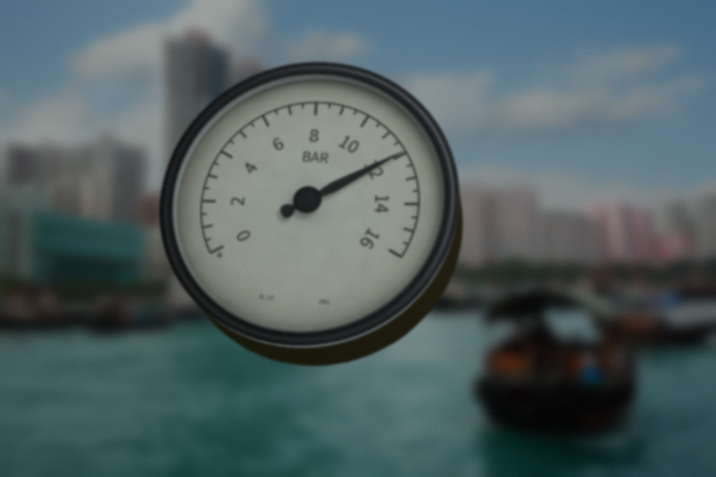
12 bar
